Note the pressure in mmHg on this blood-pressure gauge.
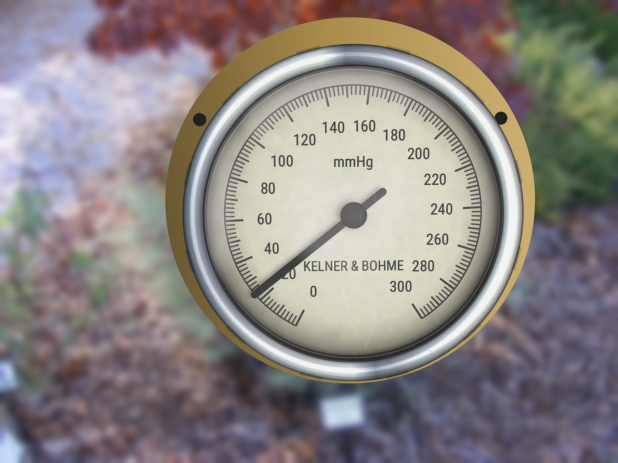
24 mmHg
